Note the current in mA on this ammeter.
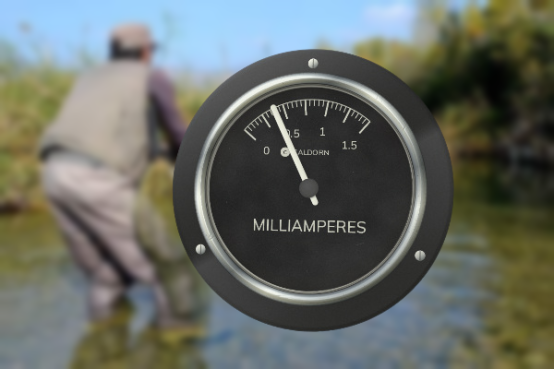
0.4 mA
